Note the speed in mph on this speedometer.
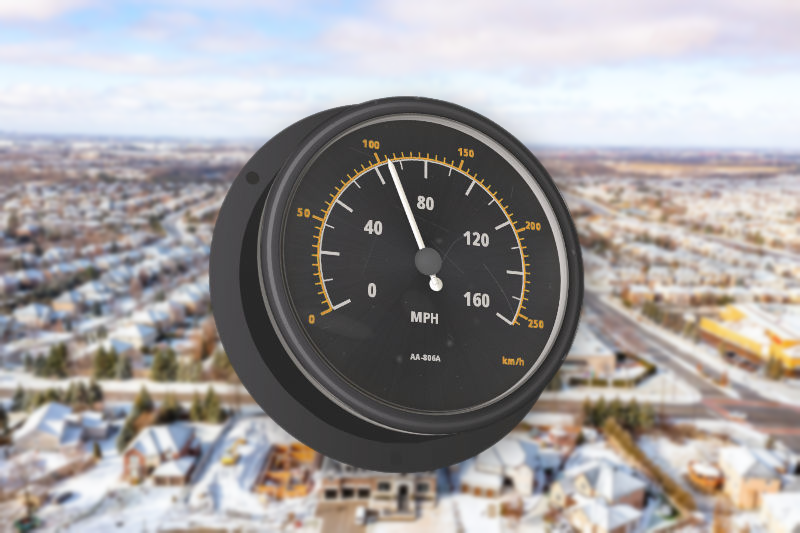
65 mph
